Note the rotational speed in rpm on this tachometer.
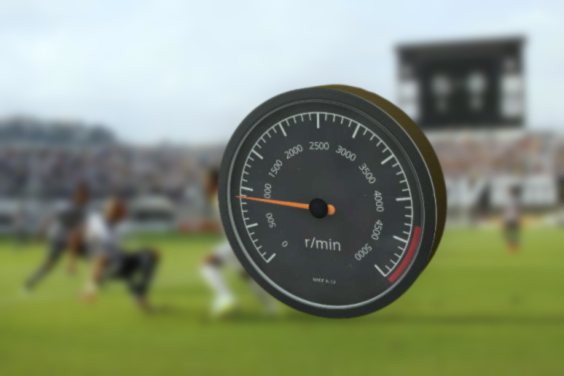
900 rpm
